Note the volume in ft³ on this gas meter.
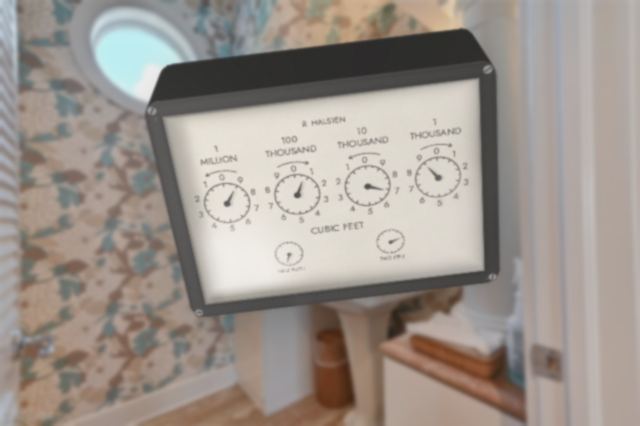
906900 ft³
